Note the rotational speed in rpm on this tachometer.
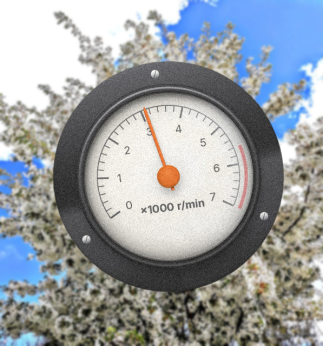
3100 rpm
